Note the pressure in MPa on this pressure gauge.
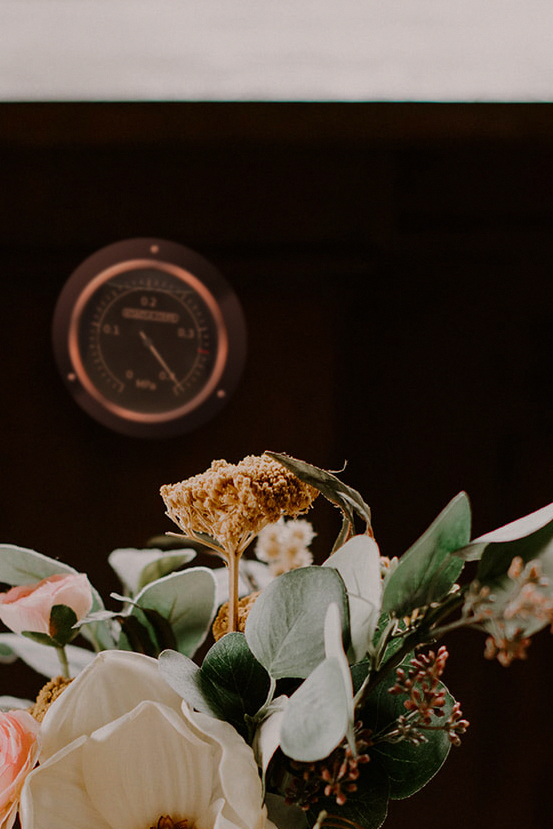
0.39 MPa
